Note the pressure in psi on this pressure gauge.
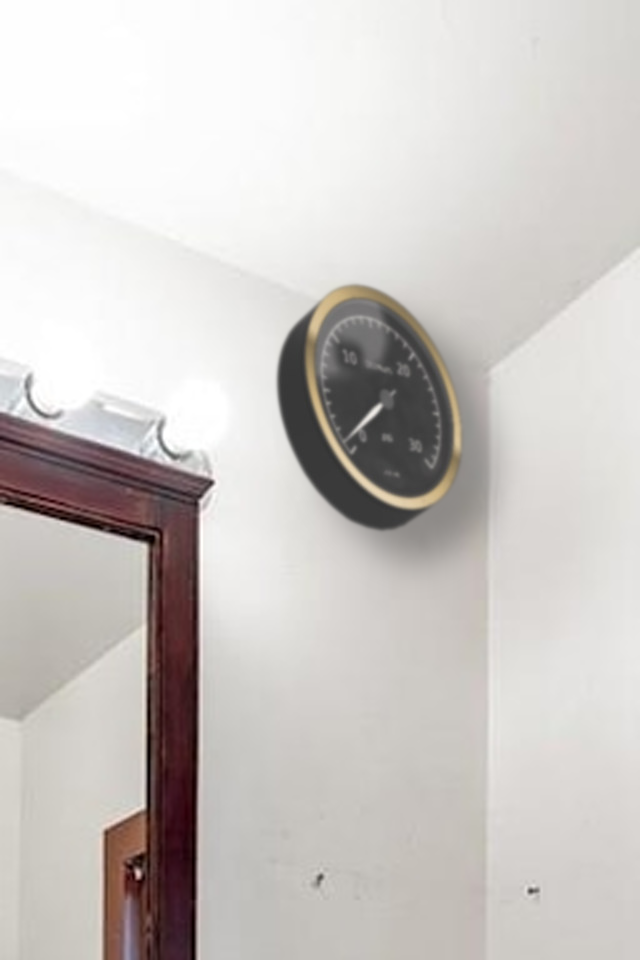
1 psi
